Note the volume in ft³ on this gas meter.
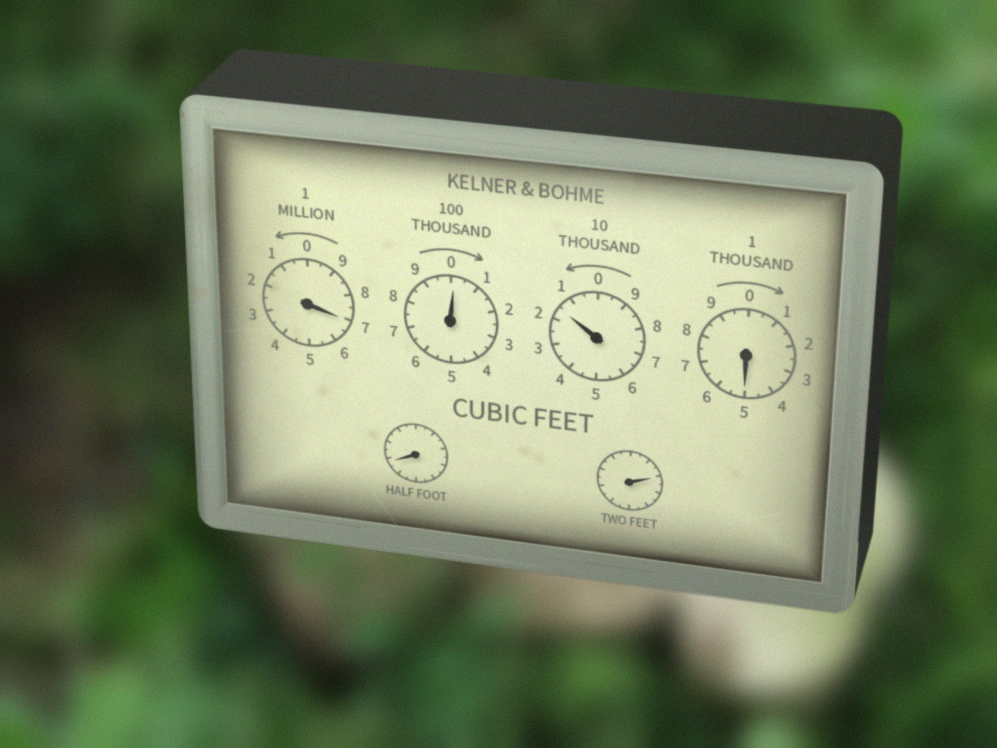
701500 ft³
